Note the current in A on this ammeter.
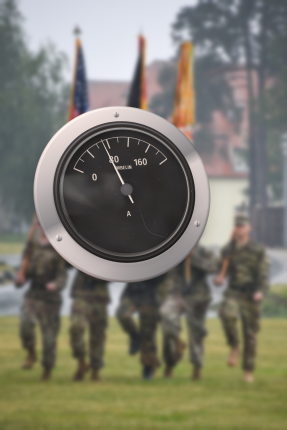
70 A
